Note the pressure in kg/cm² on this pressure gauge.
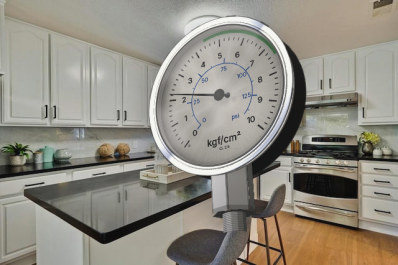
2.2 kg/cm²
